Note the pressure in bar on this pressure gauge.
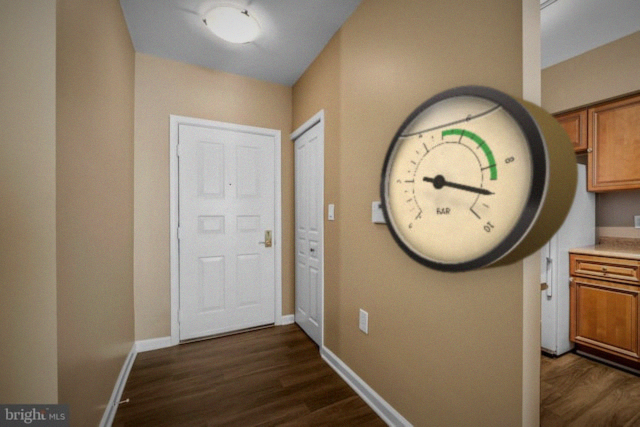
9 bar
